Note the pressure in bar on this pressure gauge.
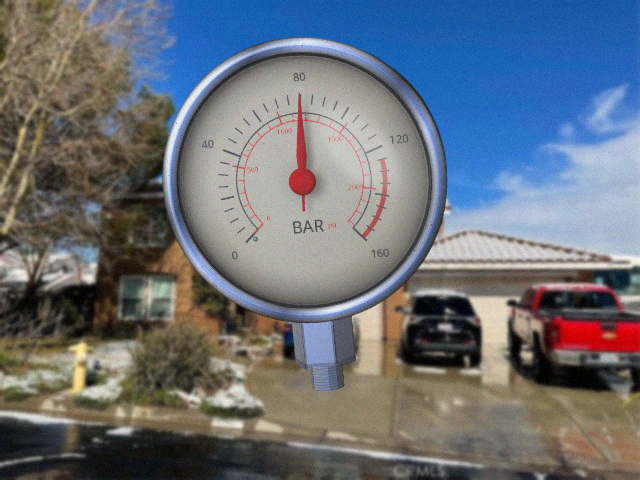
80 bar
